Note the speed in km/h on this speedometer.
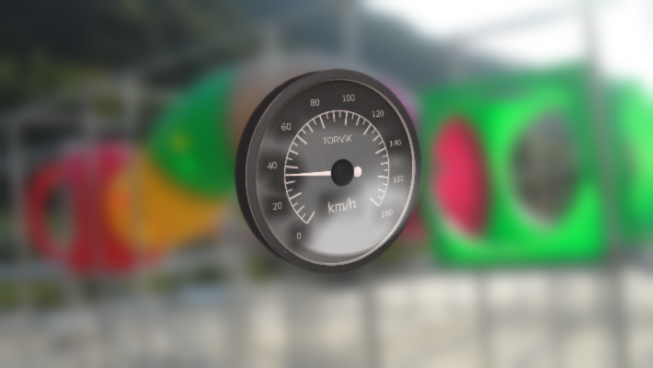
35 km/h
